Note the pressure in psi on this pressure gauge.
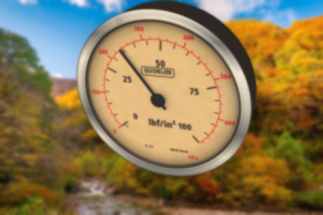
35 psi
